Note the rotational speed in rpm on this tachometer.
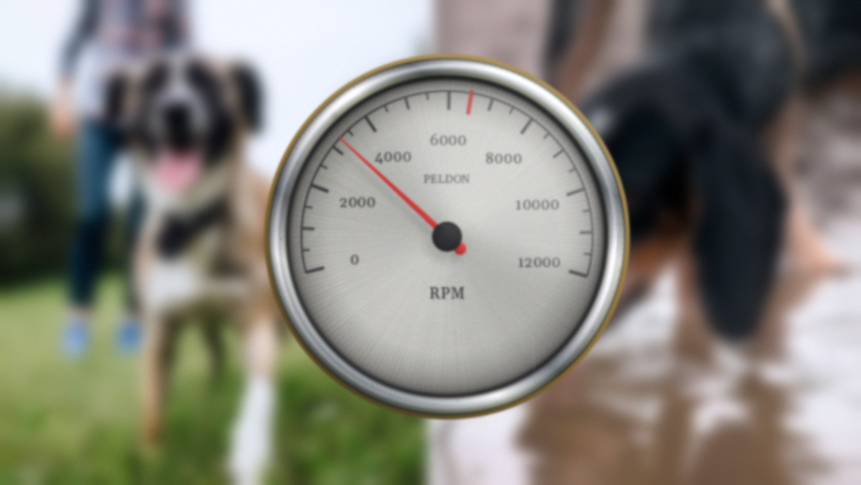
3250 rpm
